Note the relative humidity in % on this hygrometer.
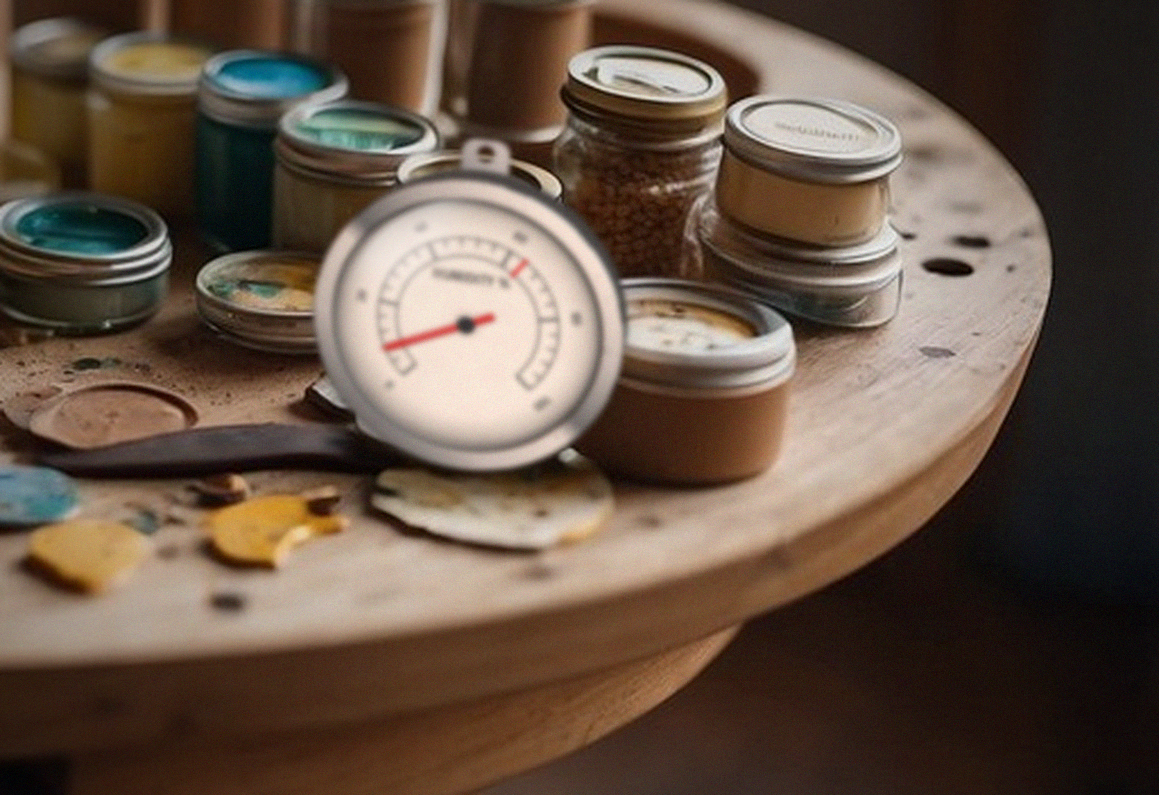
8 %
